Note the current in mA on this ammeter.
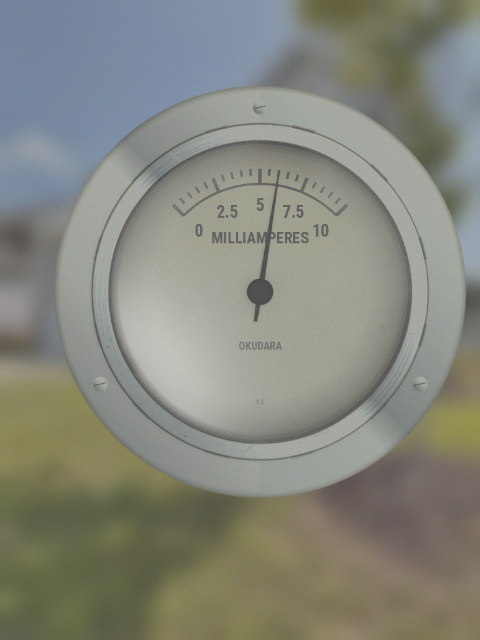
6 mA
